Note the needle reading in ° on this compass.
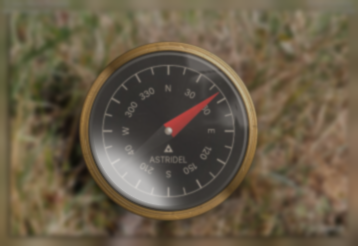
52.5 °
